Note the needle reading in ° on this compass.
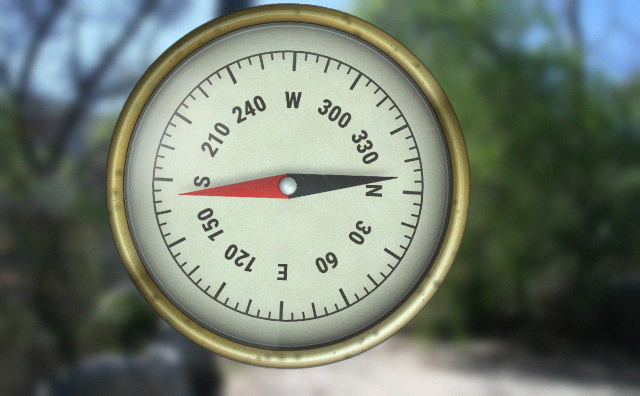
172.5 °
